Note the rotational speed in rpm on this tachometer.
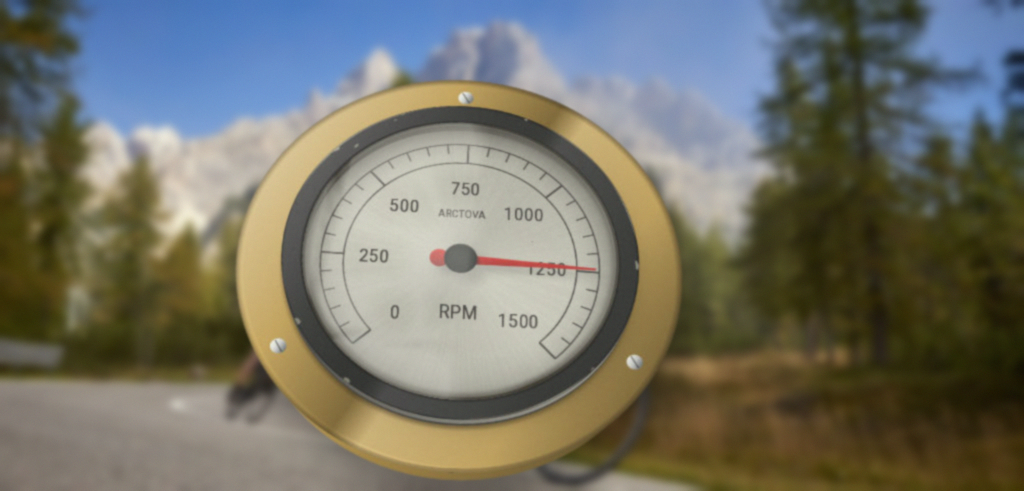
1250 rpm
